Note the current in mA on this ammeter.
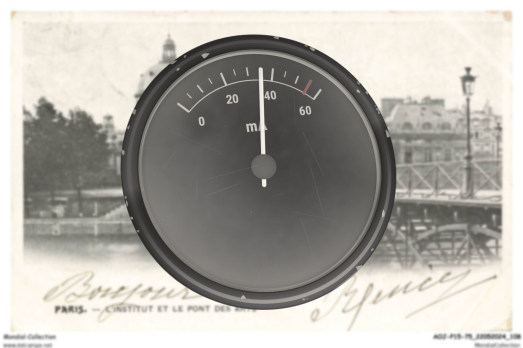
35 mA
